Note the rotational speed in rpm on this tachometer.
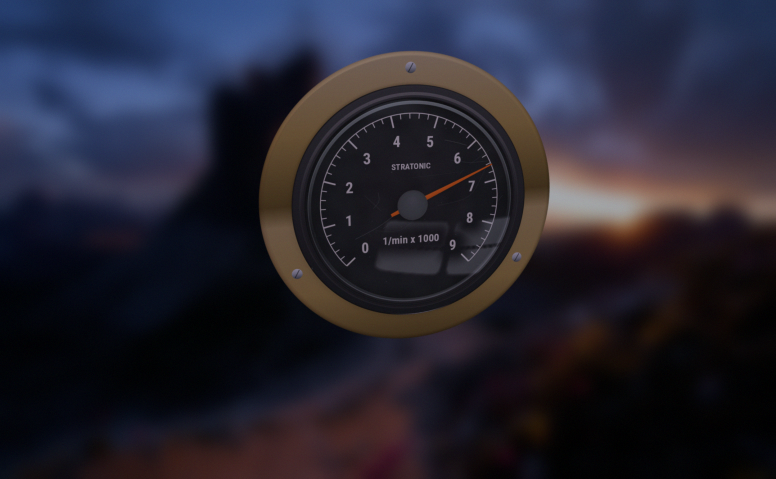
6600 rpm
